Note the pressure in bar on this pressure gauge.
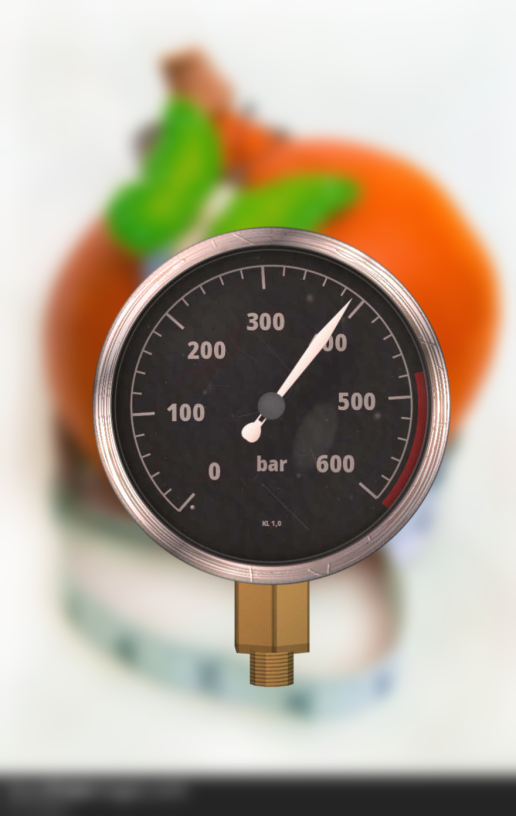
390 bar
